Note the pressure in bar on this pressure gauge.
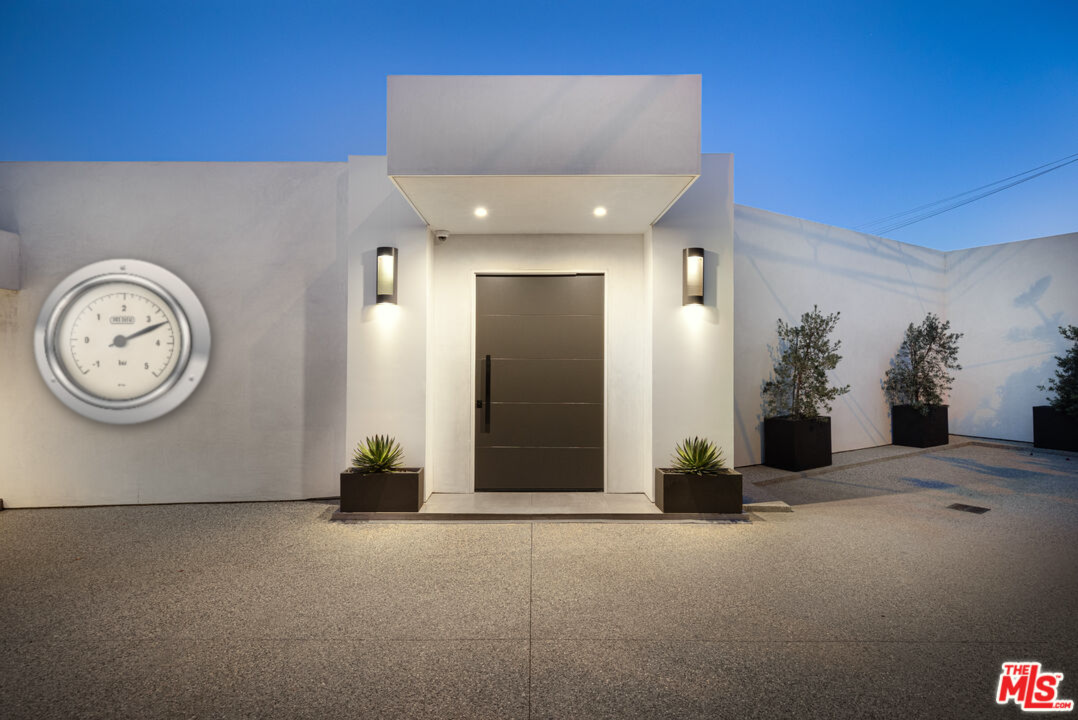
3.4 bar
